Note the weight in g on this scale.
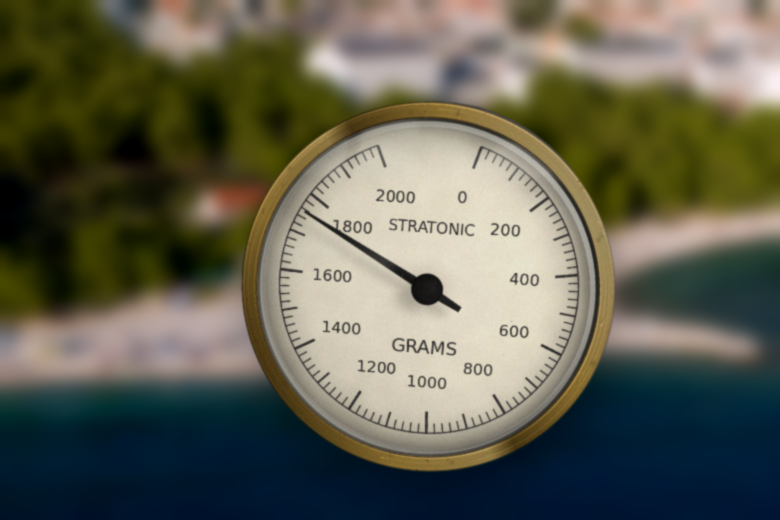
1760 g
